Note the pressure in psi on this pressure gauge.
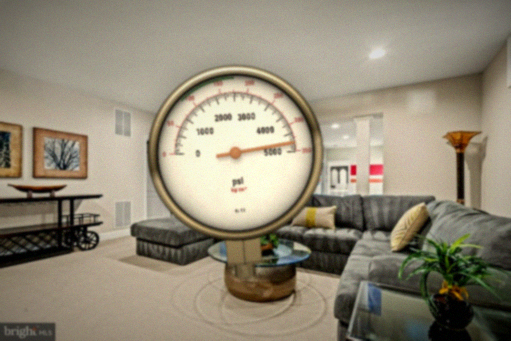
4750 psi
